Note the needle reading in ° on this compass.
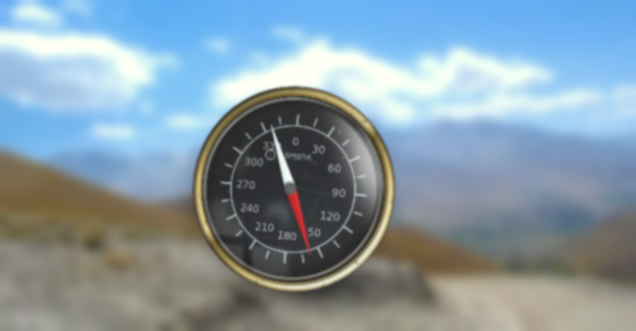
157.5 °
